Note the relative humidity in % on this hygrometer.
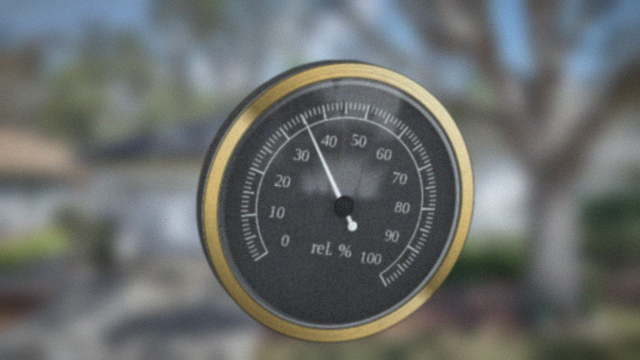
35 %
